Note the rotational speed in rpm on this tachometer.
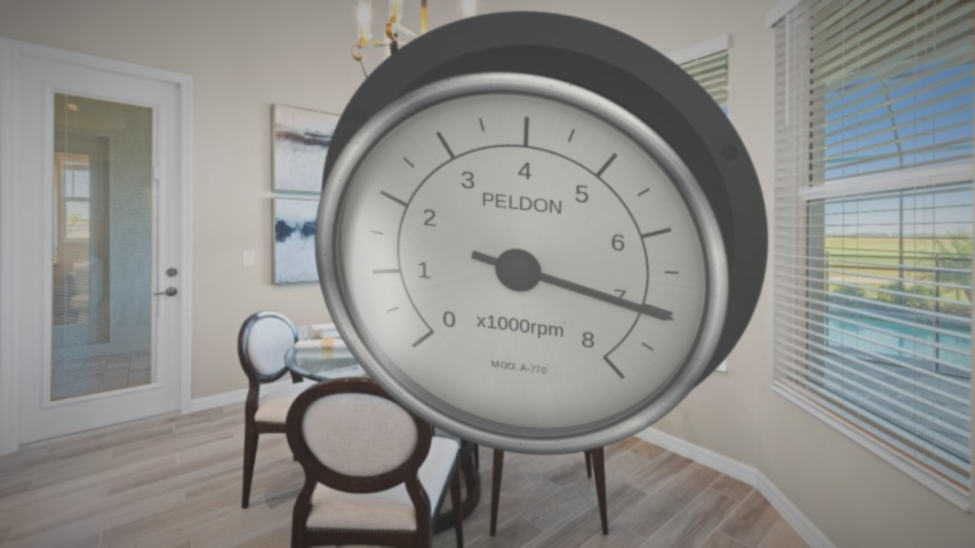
7000 rpm
